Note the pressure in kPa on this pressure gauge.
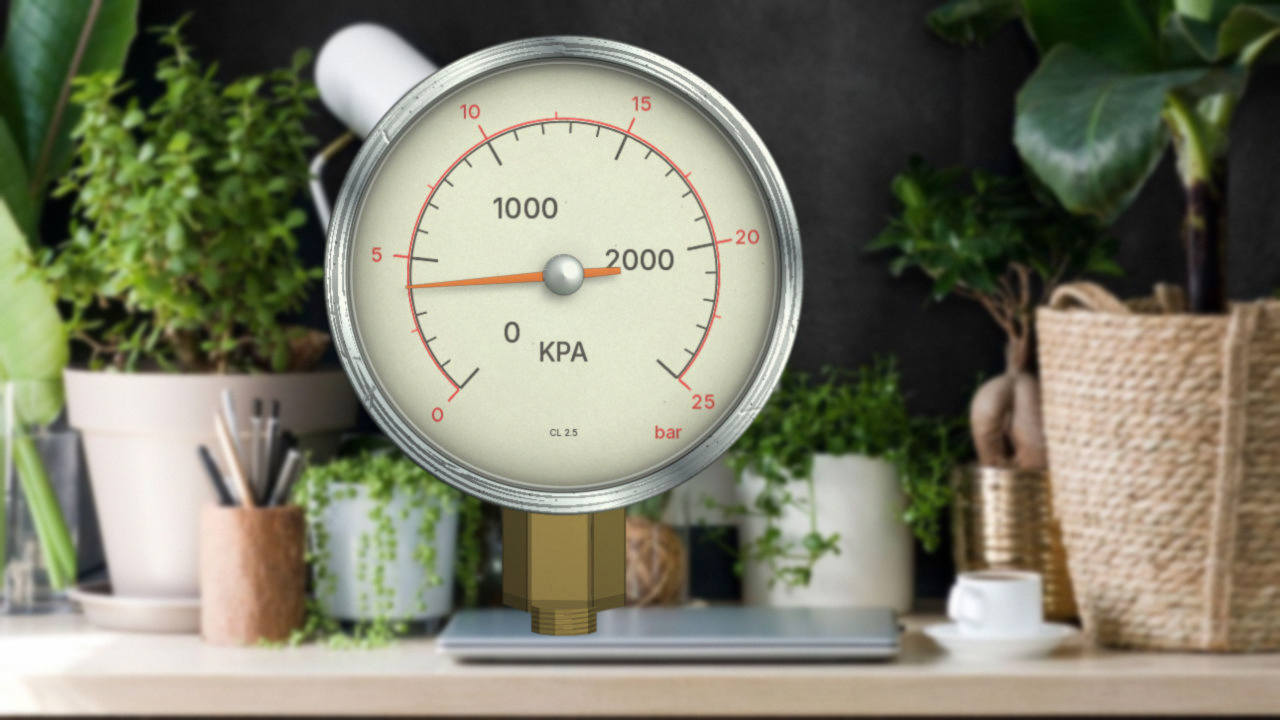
400 kPa
